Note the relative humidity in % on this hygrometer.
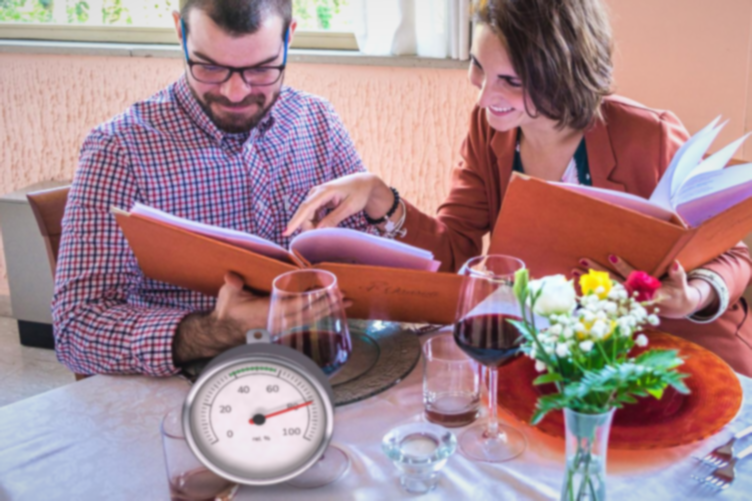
80 %
